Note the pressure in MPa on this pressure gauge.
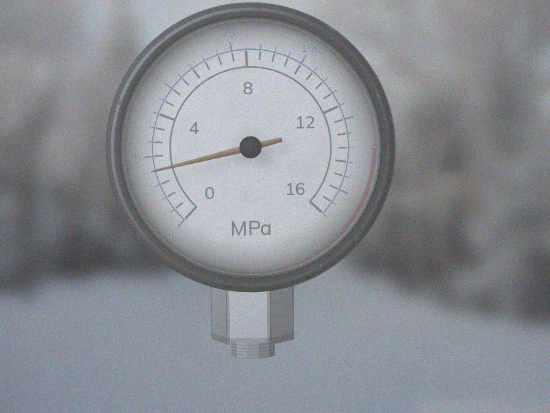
2 MPa
